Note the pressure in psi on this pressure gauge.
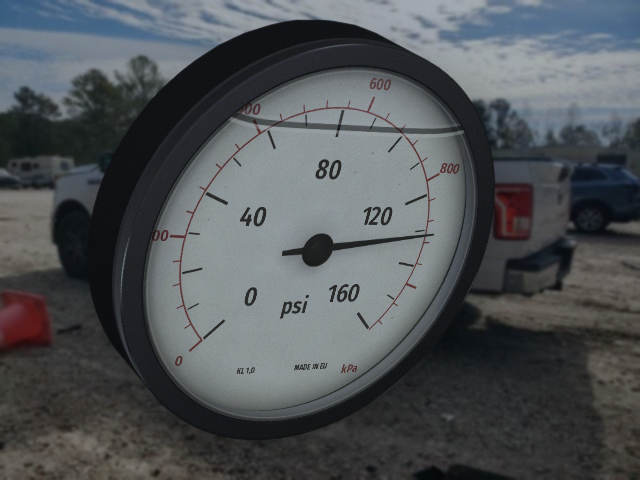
130 psi
